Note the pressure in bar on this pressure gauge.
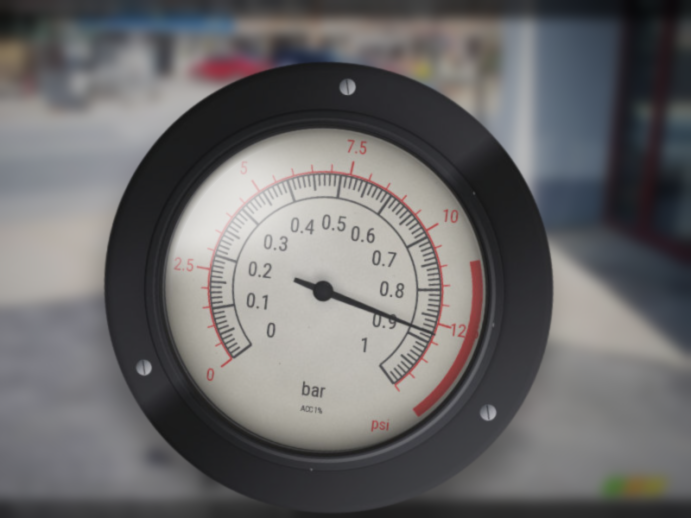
0.88 bar
